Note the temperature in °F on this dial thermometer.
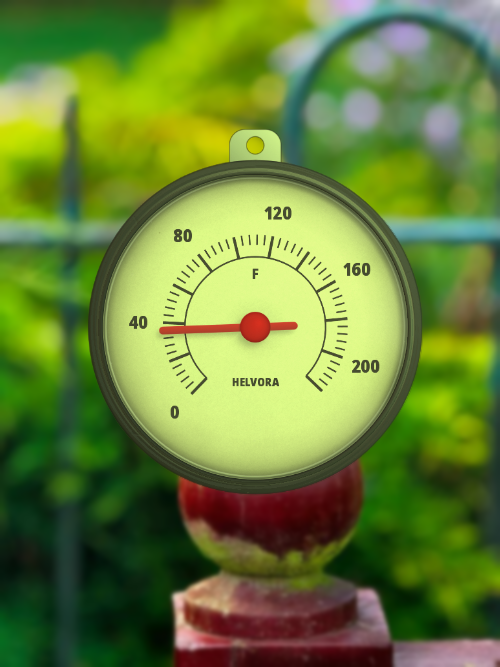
36 °F
